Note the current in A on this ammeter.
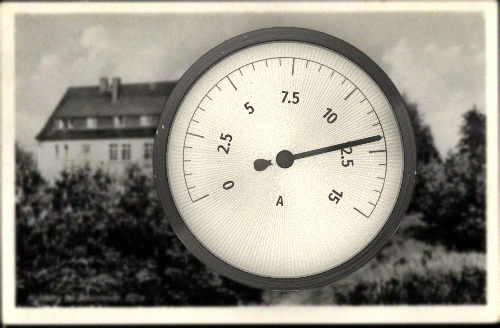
12 A
